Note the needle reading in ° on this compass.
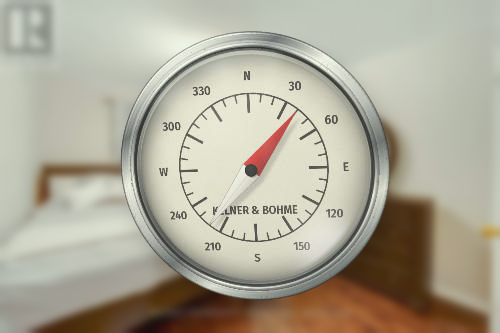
40 °
